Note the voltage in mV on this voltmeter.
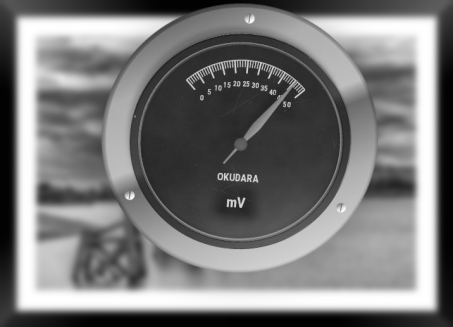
45 mV
